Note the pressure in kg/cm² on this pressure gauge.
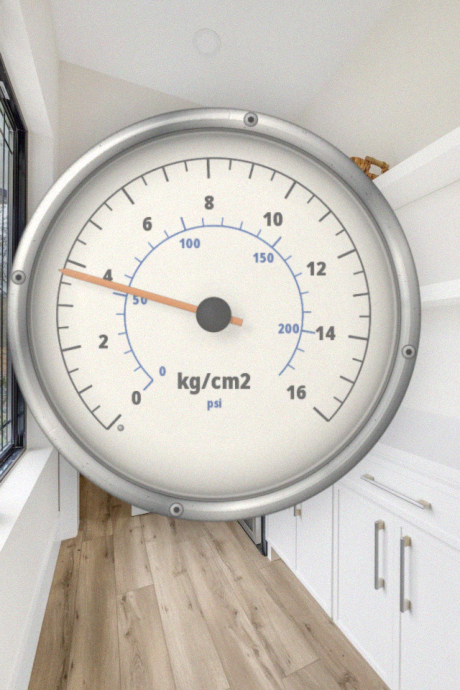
3.75 kg/cm²
